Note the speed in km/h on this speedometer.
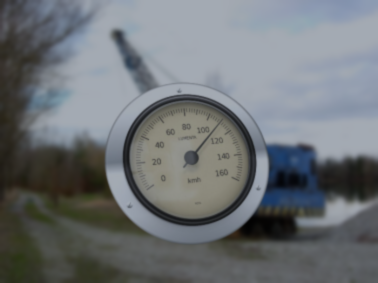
110 km/h
